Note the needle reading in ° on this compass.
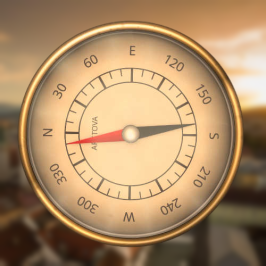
350 °
